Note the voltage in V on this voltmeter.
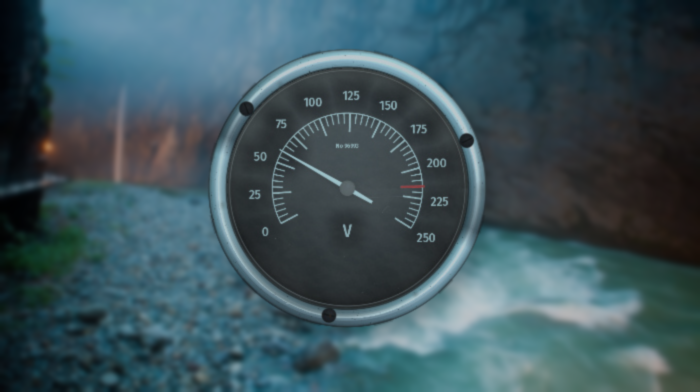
60 V
